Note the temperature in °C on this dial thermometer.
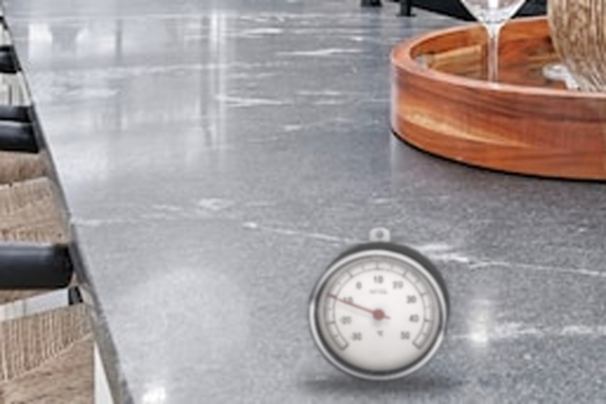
-10 °C
